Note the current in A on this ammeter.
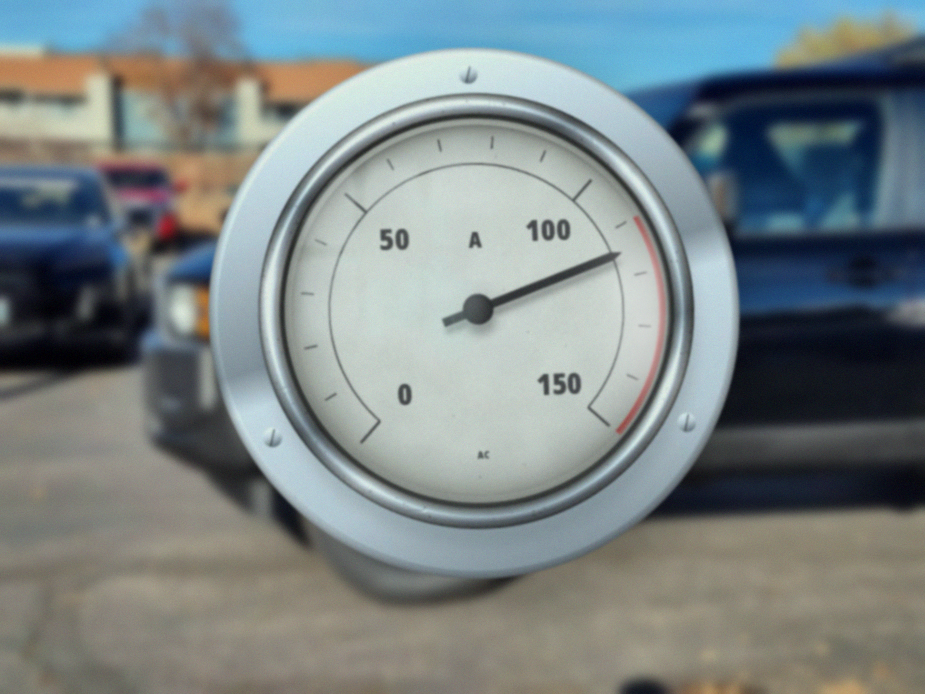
115 A
